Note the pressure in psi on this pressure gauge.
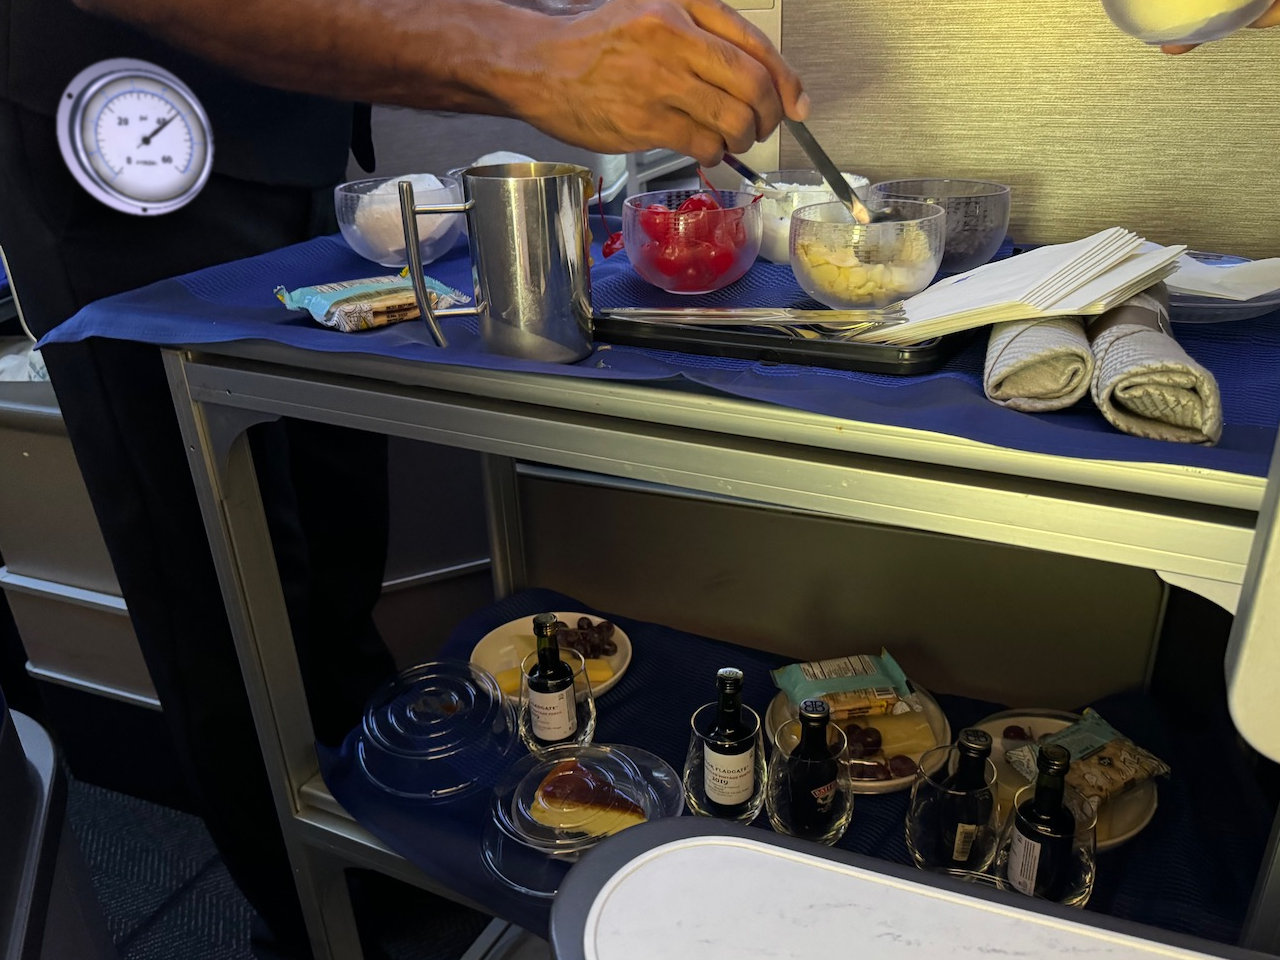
42 psi
